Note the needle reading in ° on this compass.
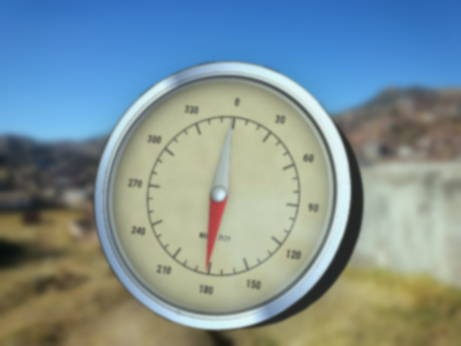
180 °
